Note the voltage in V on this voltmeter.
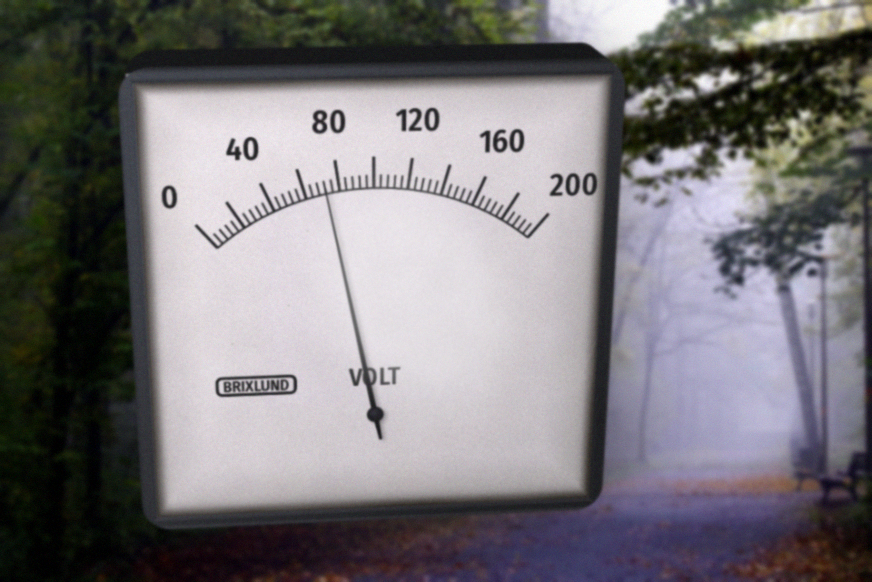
72 V
